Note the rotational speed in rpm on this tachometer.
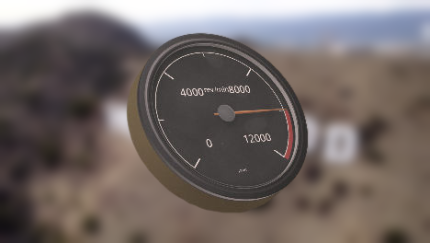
10000 rpm
